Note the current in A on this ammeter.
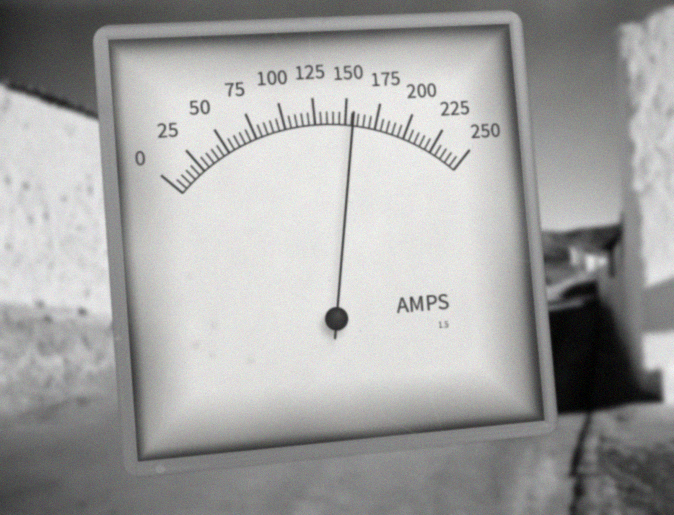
155 A
